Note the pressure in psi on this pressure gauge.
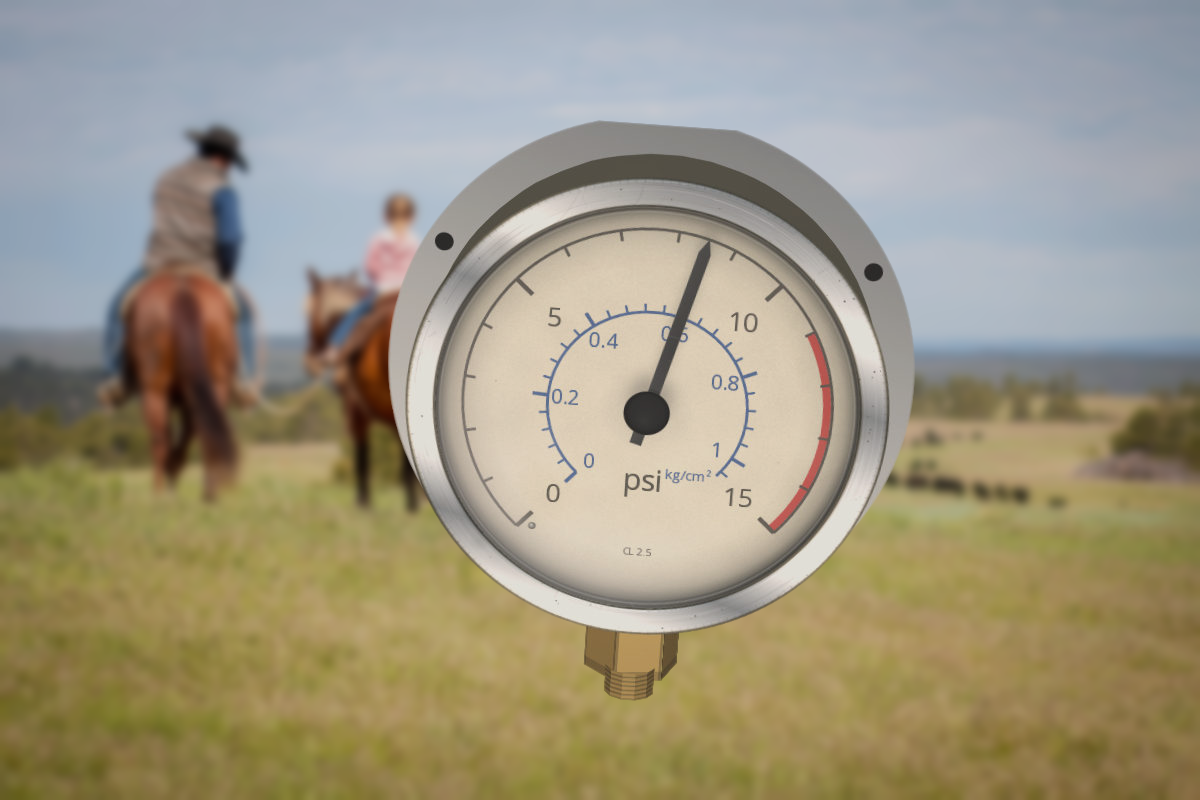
8.5 psi
